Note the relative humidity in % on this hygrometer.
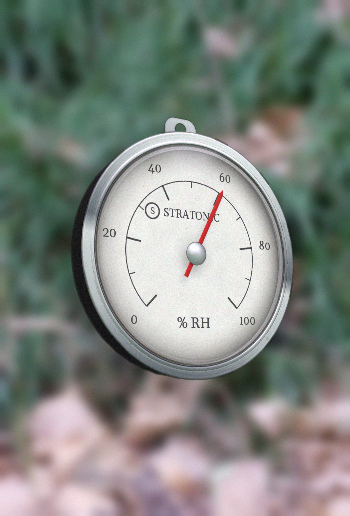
60 %
